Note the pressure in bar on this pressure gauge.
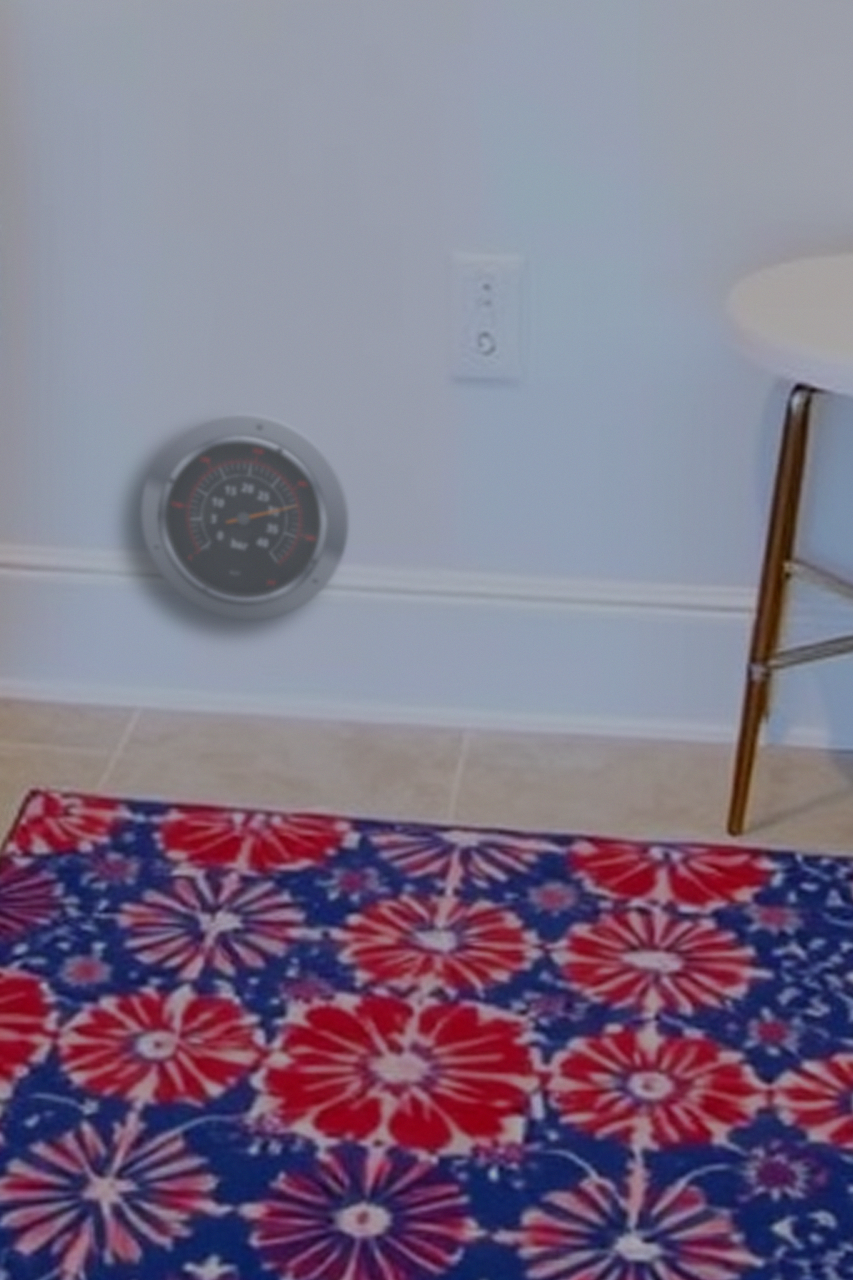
30 bar
